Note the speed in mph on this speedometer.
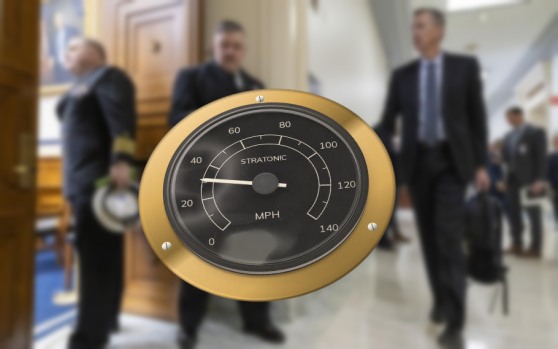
30 mph
